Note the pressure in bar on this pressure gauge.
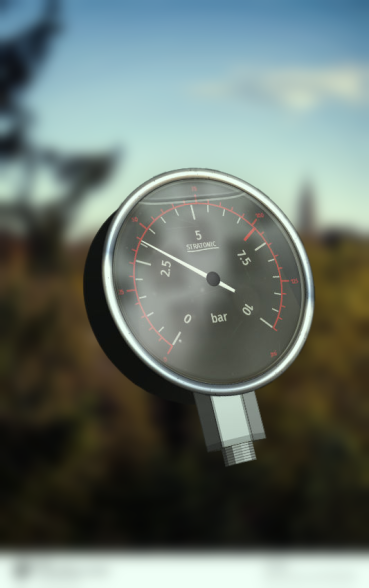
3 bar
